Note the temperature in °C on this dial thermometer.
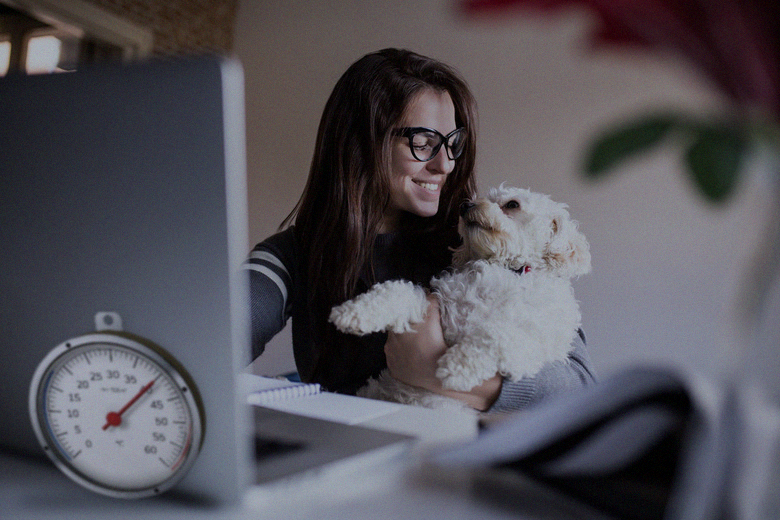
40 °C
